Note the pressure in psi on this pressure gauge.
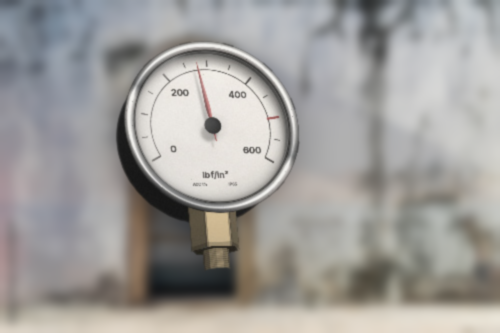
275 psi
